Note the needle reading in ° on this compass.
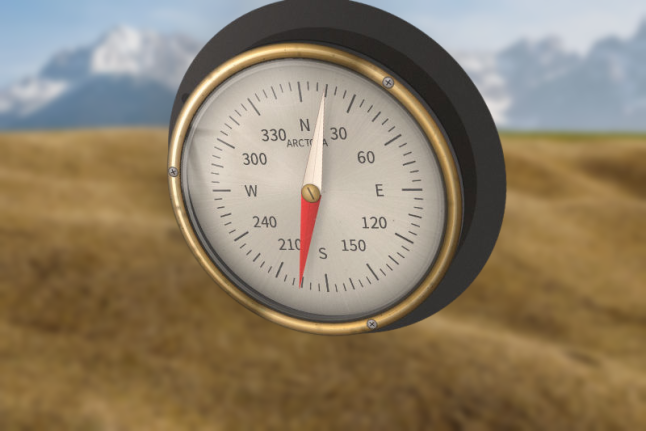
195 °
